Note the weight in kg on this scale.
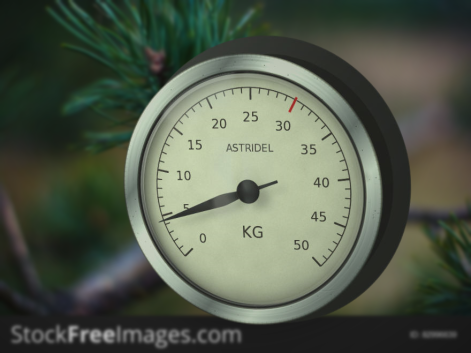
4.5 kg
